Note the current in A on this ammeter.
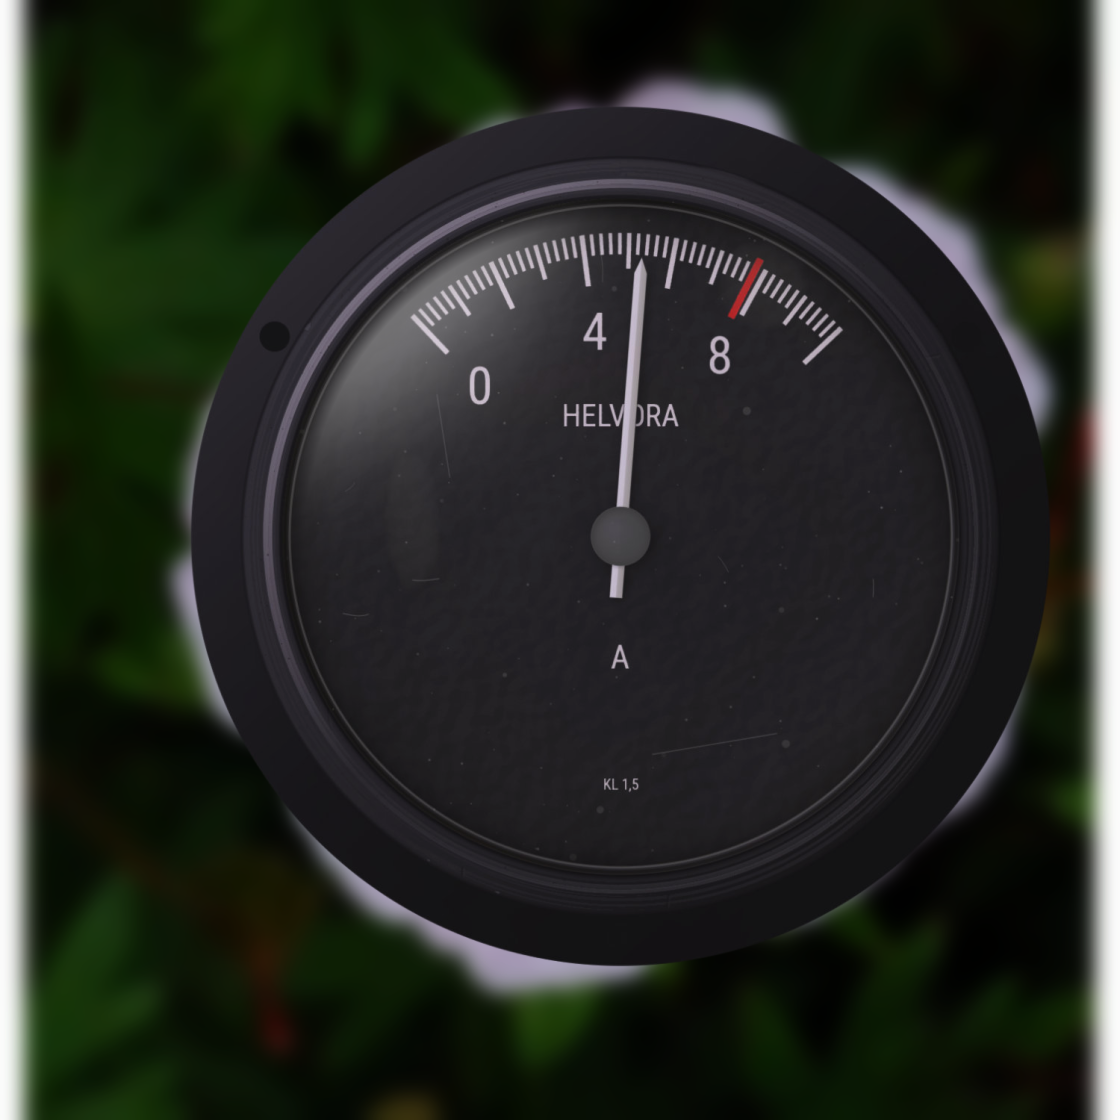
5.3 A
